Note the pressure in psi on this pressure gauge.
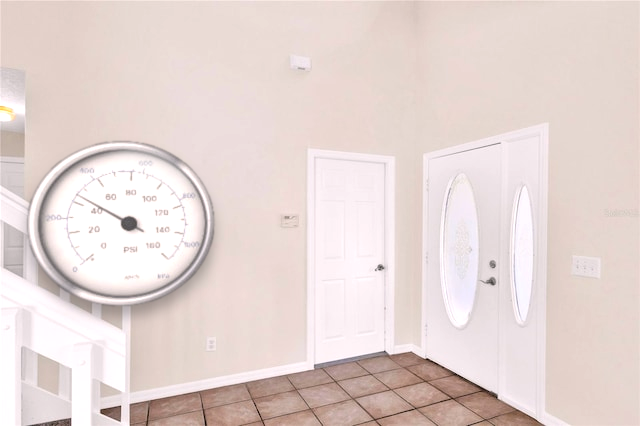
45 psi
